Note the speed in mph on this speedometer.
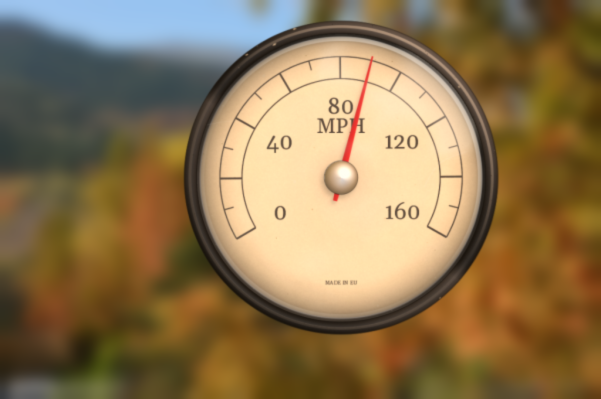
90 mph
